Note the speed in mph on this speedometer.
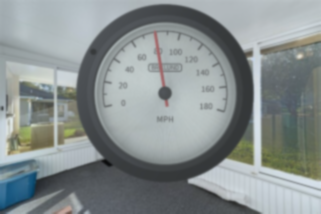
80 mph
